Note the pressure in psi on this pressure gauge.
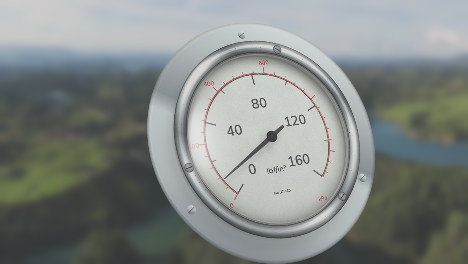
10 psi
